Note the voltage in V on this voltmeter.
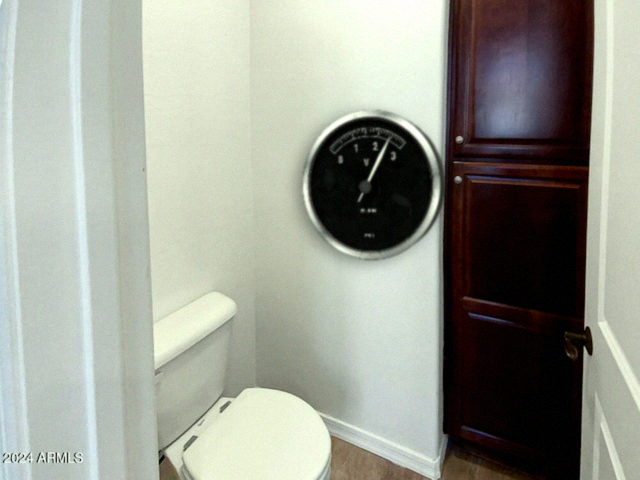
2.5 V
